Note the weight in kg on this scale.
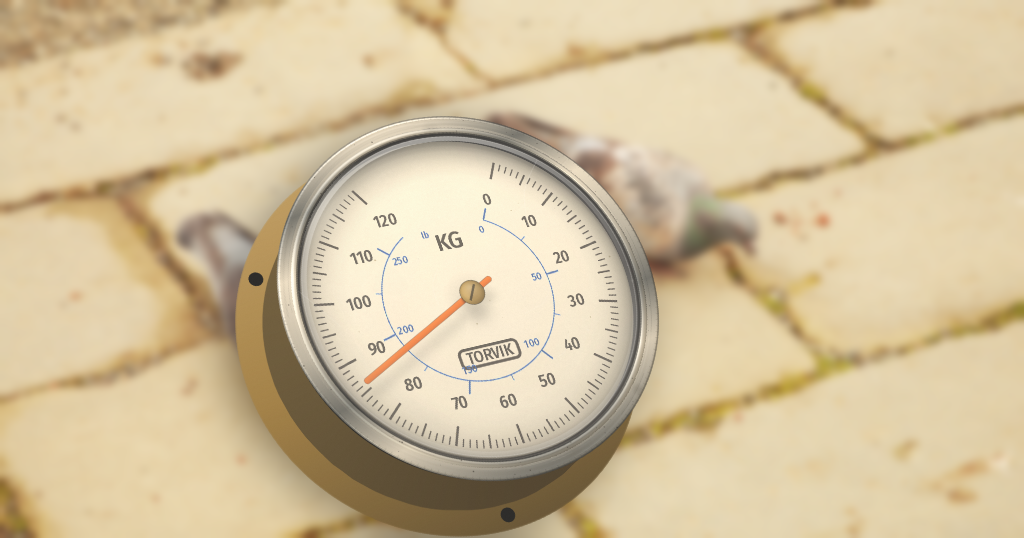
86 kg
